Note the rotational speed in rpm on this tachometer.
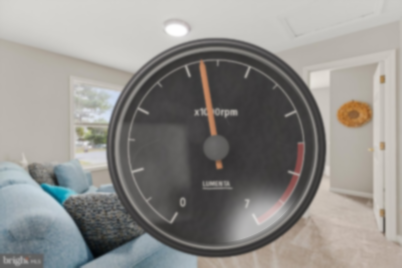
3250 rpm
